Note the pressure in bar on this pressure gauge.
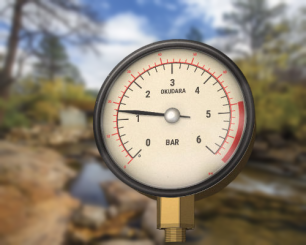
1.2 bar
